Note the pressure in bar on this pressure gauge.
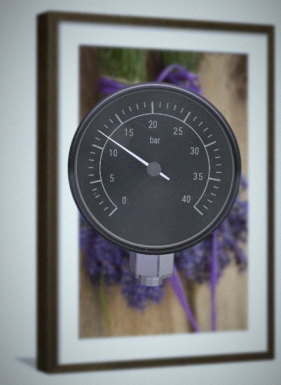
12 bar
